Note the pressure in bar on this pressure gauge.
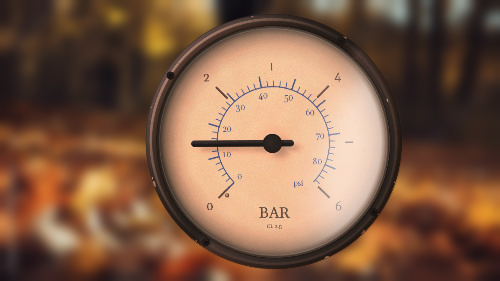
1 bar
